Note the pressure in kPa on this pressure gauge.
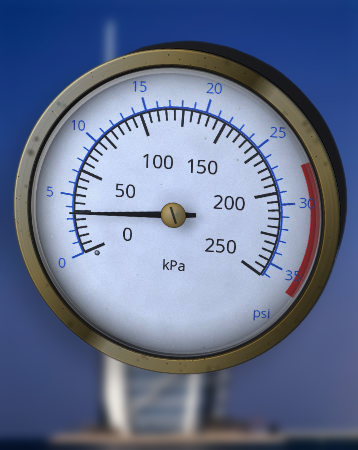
25 kPa
